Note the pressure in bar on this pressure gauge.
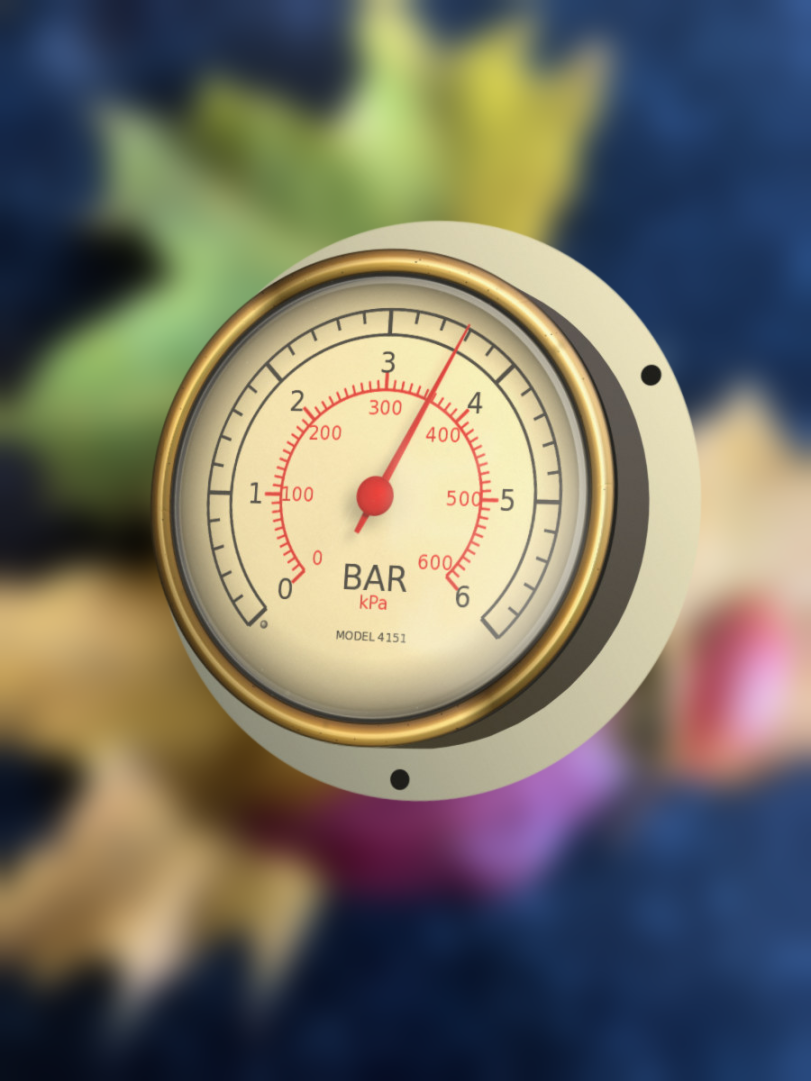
3.6 bar
